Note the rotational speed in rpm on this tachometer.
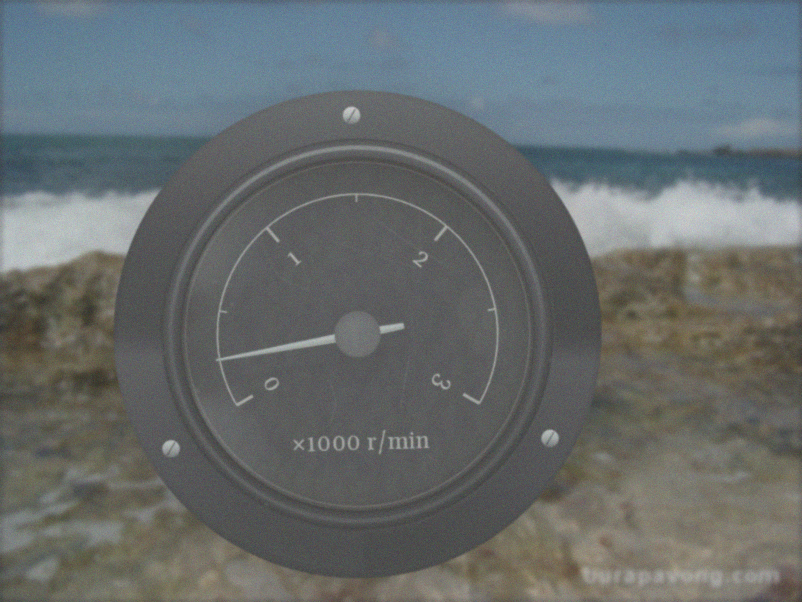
250 rpm
